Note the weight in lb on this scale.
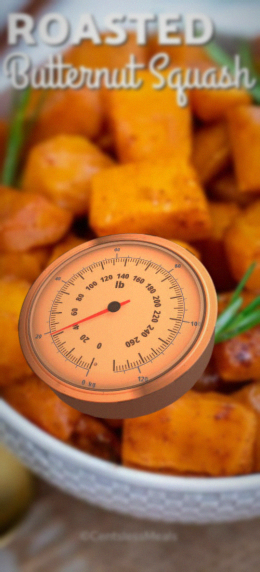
40 lb
